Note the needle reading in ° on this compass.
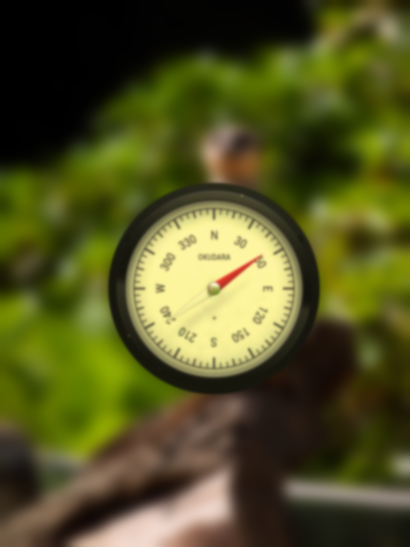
55 °
